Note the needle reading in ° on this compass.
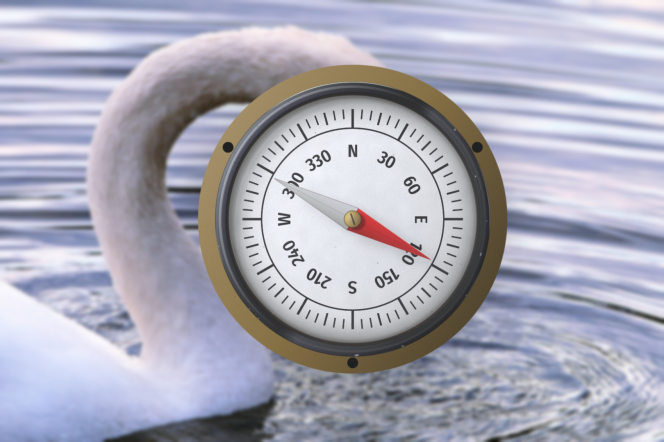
117.5 °
